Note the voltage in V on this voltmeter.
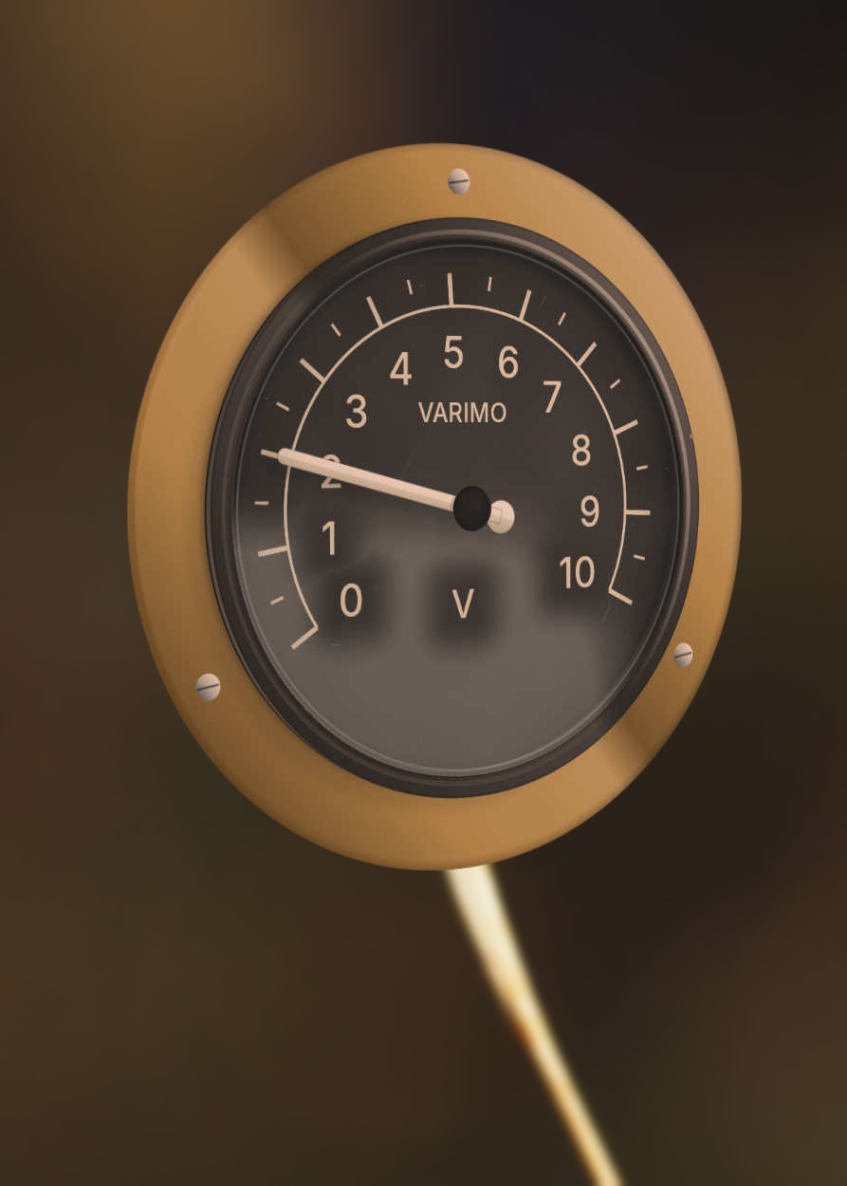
2 V
